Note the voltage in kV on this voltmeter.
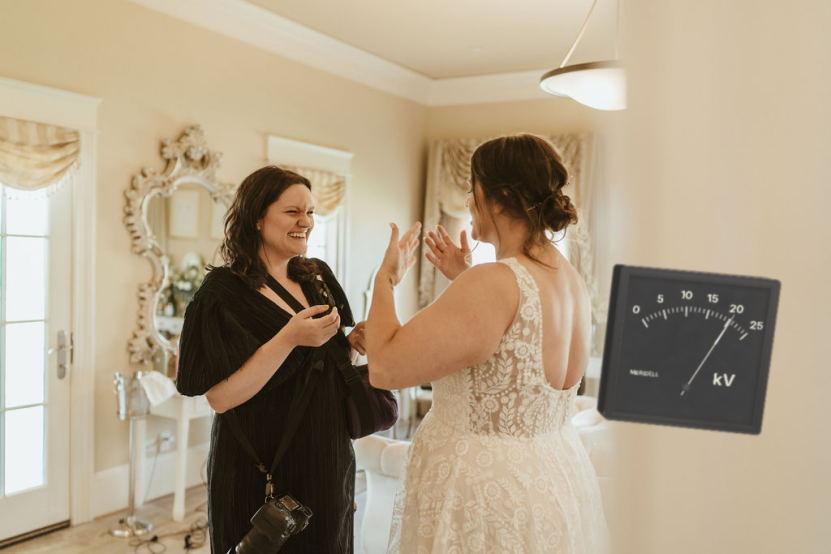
20 kV
